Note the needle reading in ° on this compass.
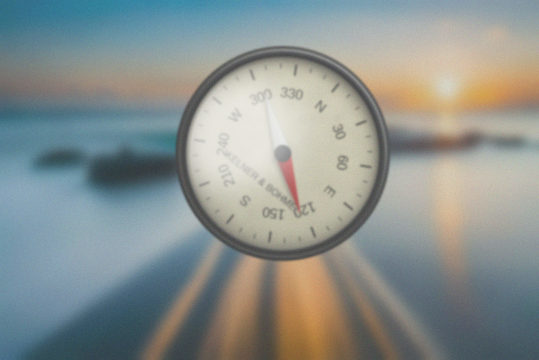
125 °
